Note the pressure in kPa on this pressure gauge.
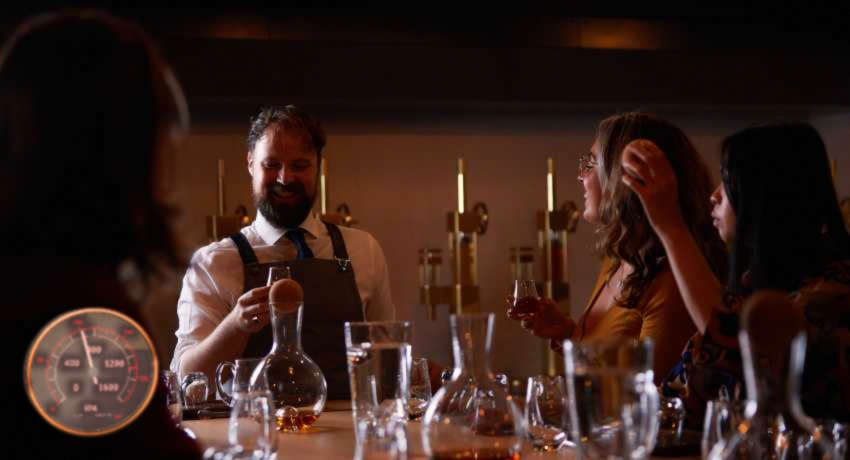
700 kPa
